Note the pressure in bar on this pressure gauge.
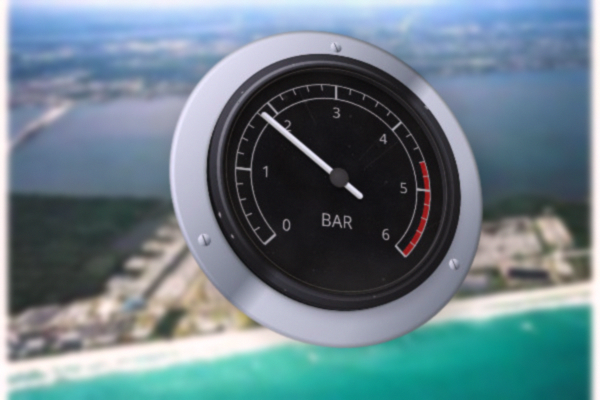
1.8 bar
